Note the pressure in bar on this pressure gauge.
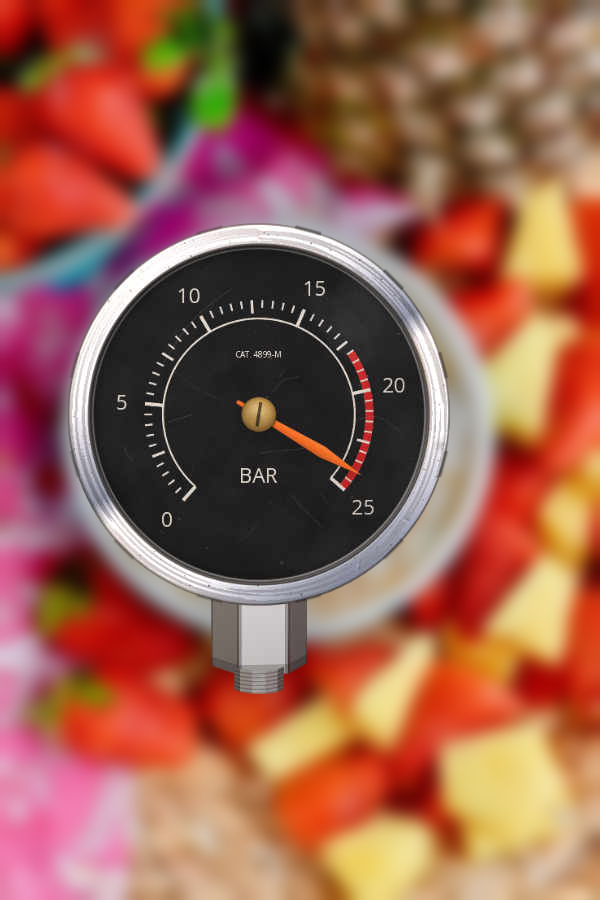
24 bar
